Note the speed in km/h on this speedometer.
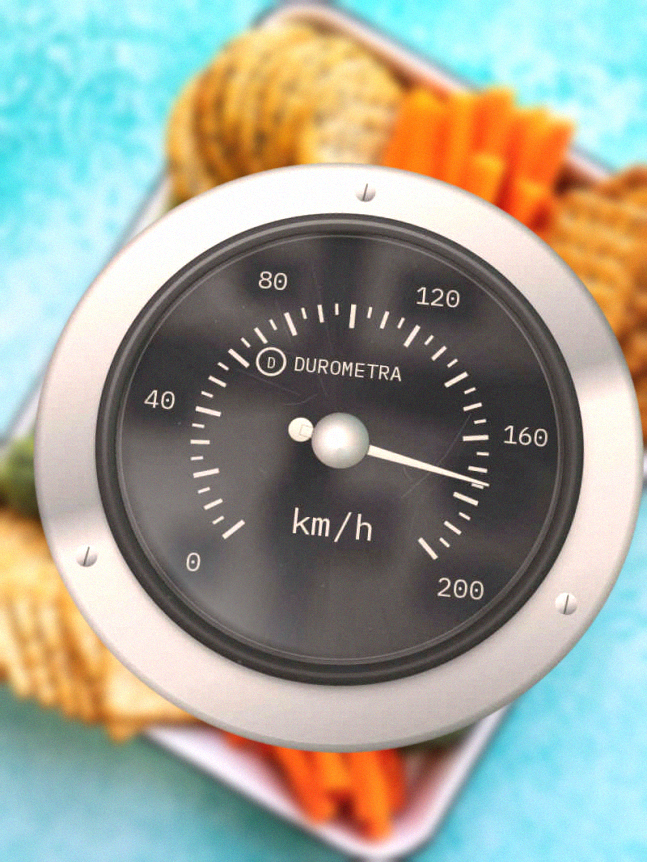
175 km/h
